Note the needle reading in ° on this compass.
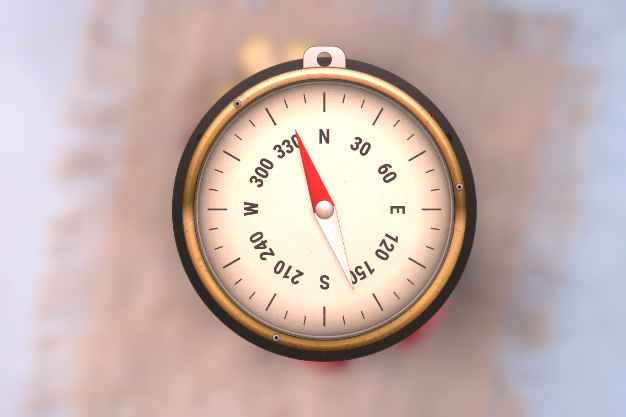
340 °
